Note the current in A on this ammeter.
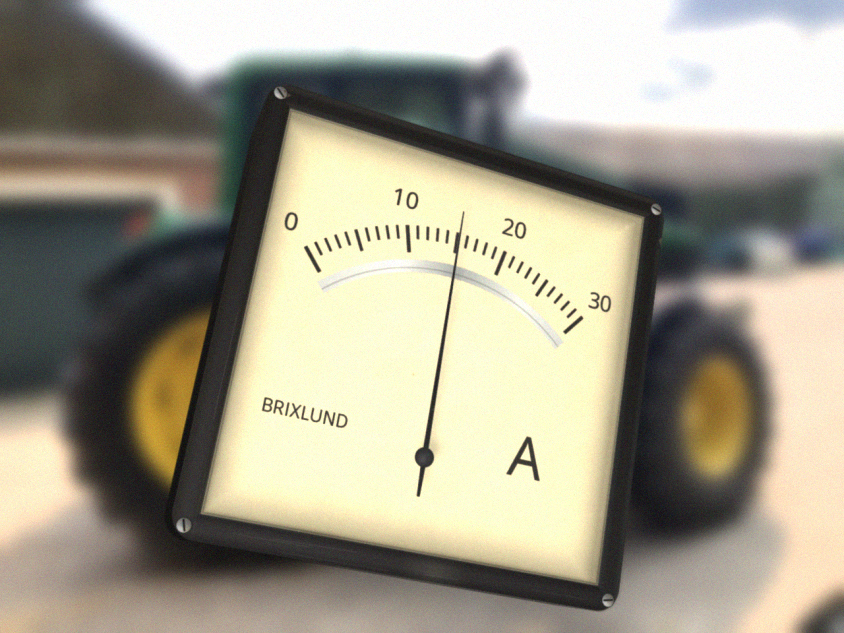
15 A
